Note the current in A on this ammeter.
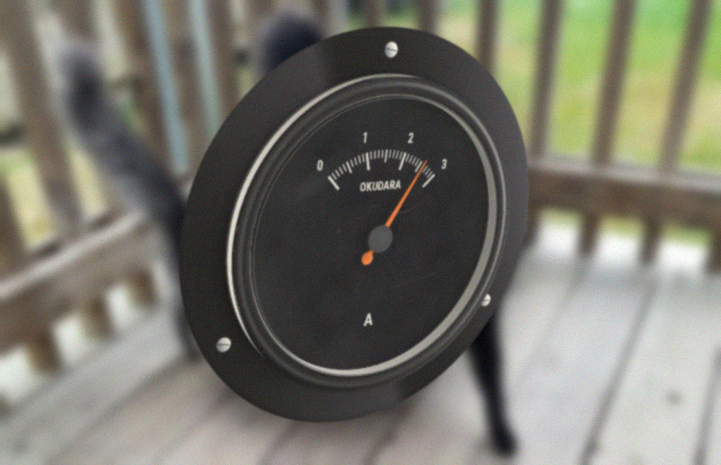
2.5 A
